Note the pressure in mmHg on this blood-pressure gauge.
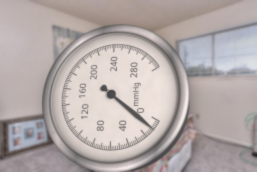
10 mmHg
